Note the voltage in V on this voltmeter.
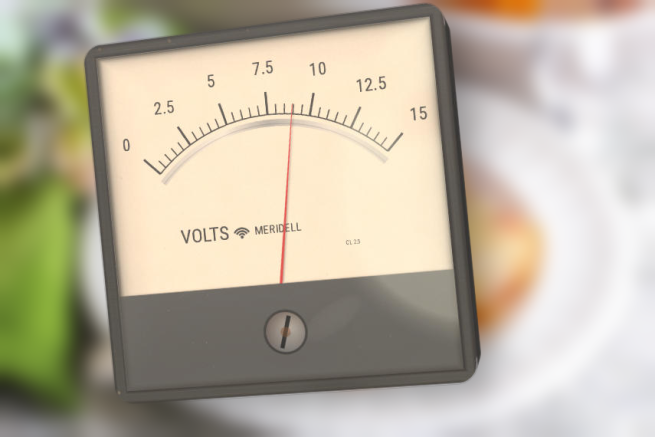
9 V
